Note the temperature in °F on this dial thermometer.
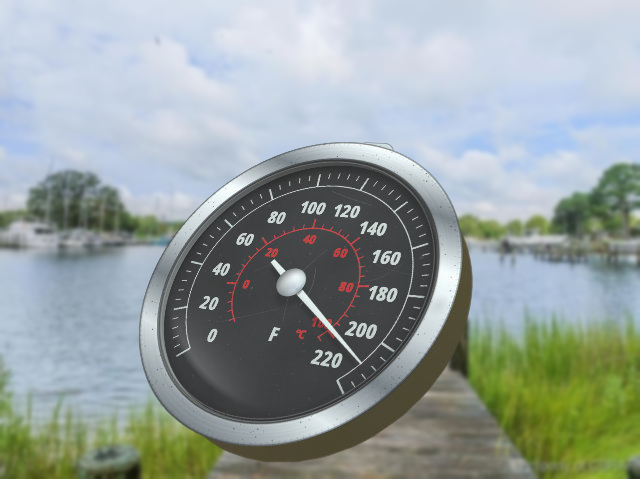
210 °F
